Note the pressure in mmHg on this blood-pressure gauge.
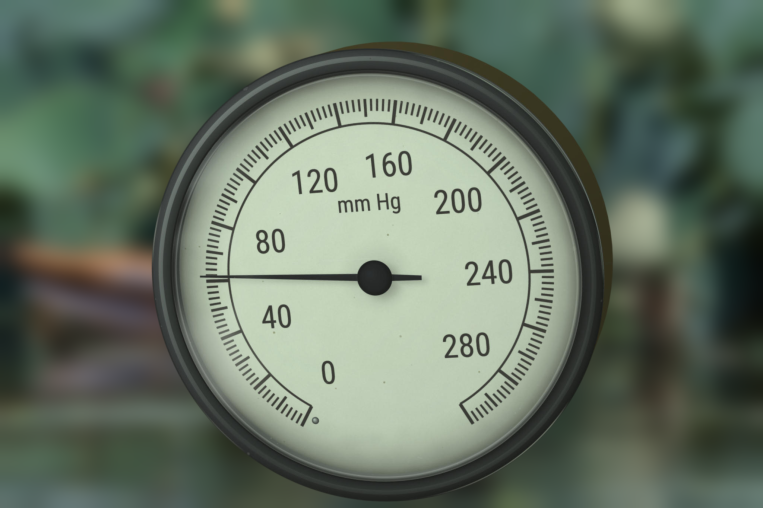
62 mmHg
